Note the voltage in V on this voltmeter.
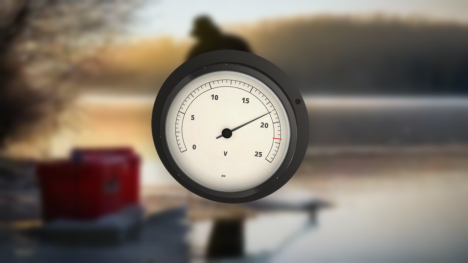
18.5 V
